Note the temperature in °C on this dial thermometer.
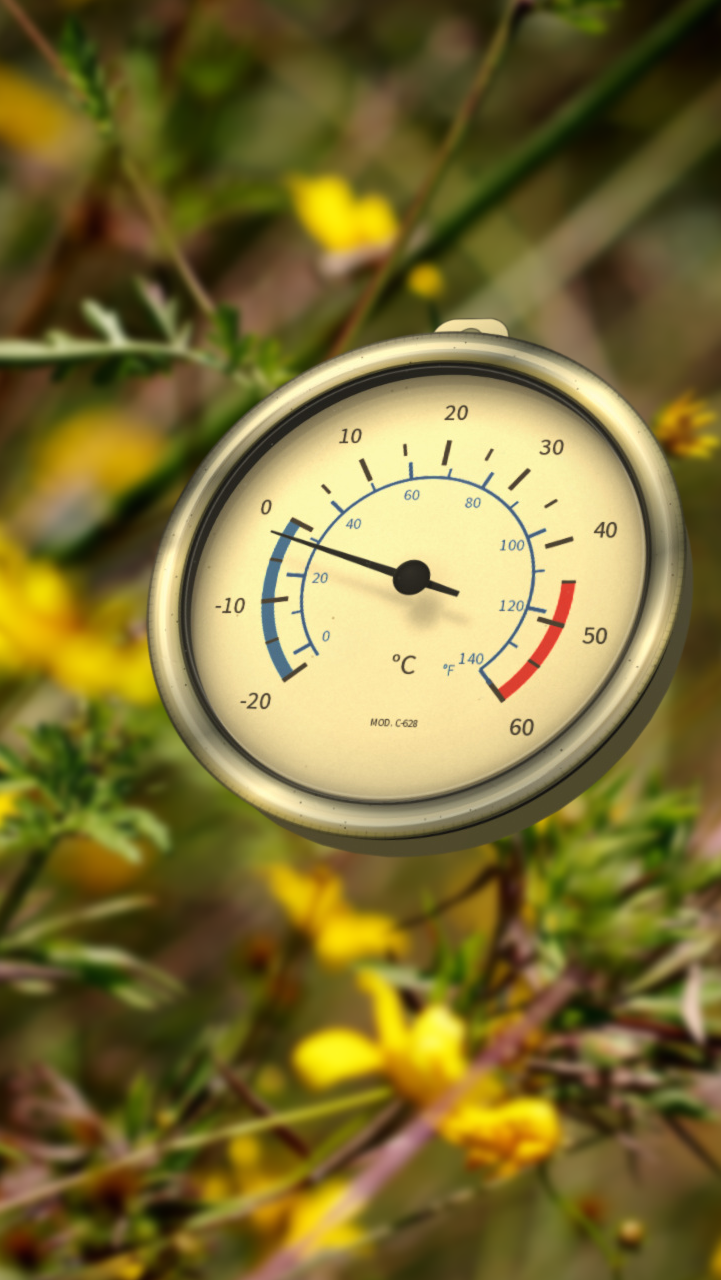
-2.5 °C
